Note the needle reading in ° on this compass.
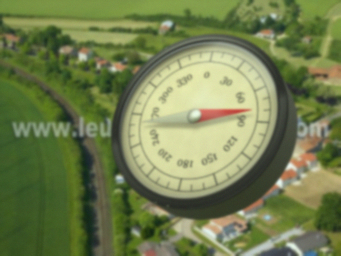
80 °
